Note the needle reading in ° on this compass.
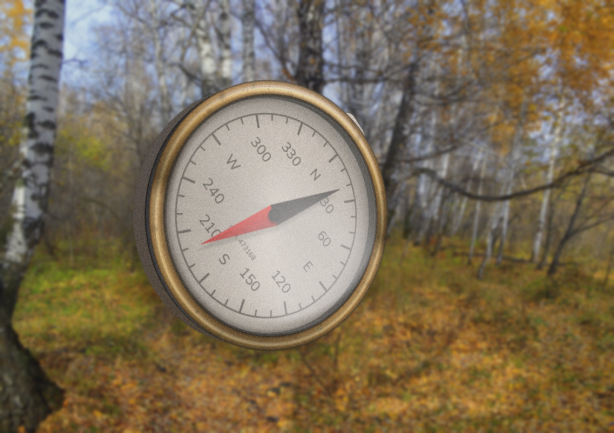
200 °
